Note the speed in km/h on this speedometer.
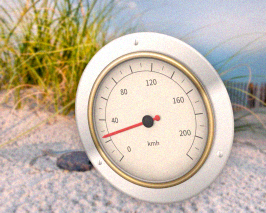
25 km/h
